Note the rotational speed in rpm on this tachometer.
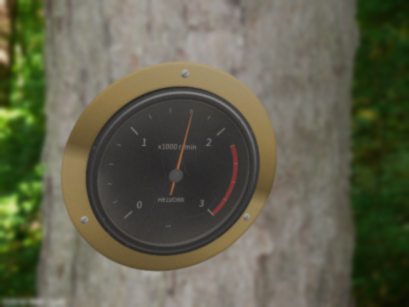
1600 rpm
